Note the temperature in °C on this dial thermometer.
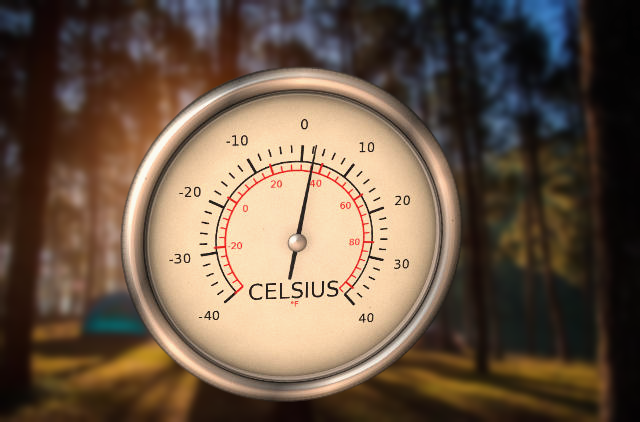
2 °C
